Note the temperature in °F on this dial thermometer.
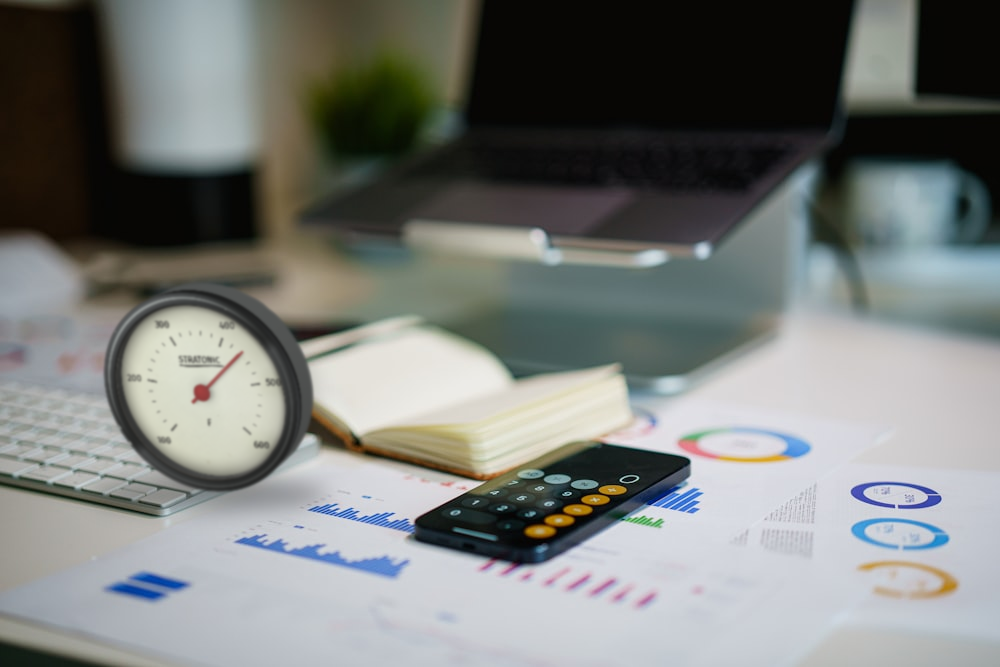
440 °F
